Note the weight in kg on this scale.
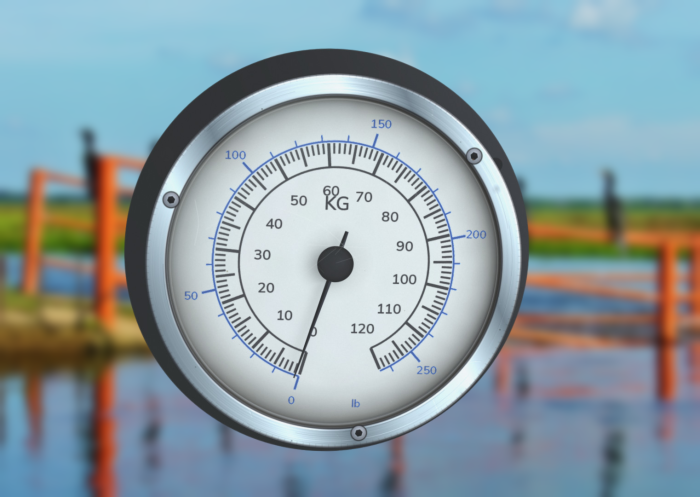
1 kg
